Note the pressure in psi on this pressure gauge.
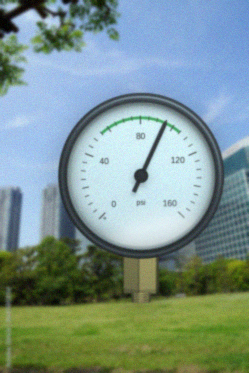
95 psi
